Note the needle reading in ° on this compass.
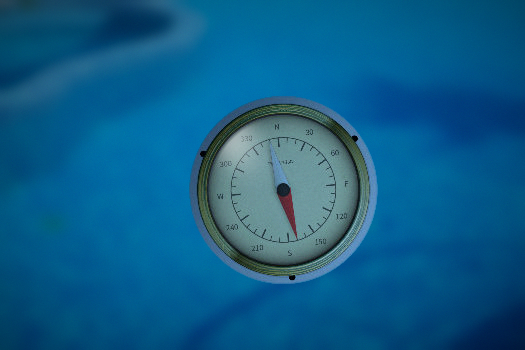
170 °
